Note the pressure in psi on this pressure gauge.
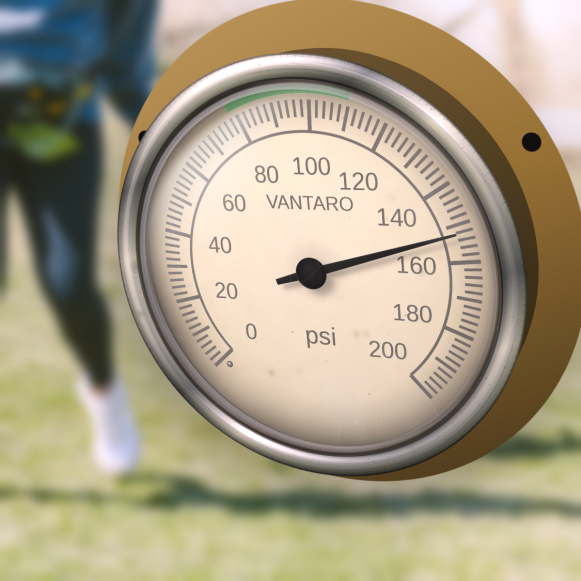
152 psi
